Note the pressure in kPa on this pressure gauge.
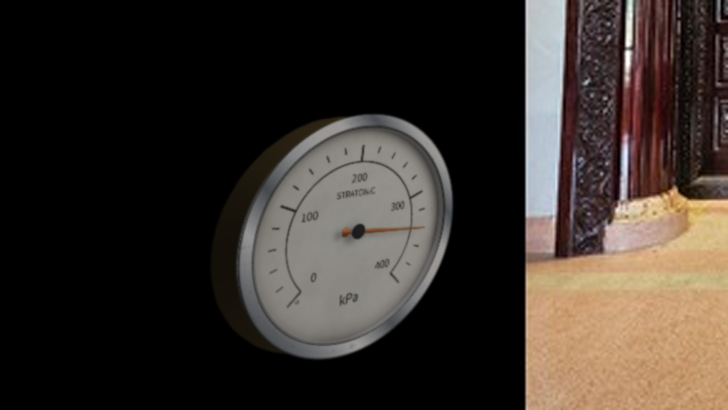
340 kPa
